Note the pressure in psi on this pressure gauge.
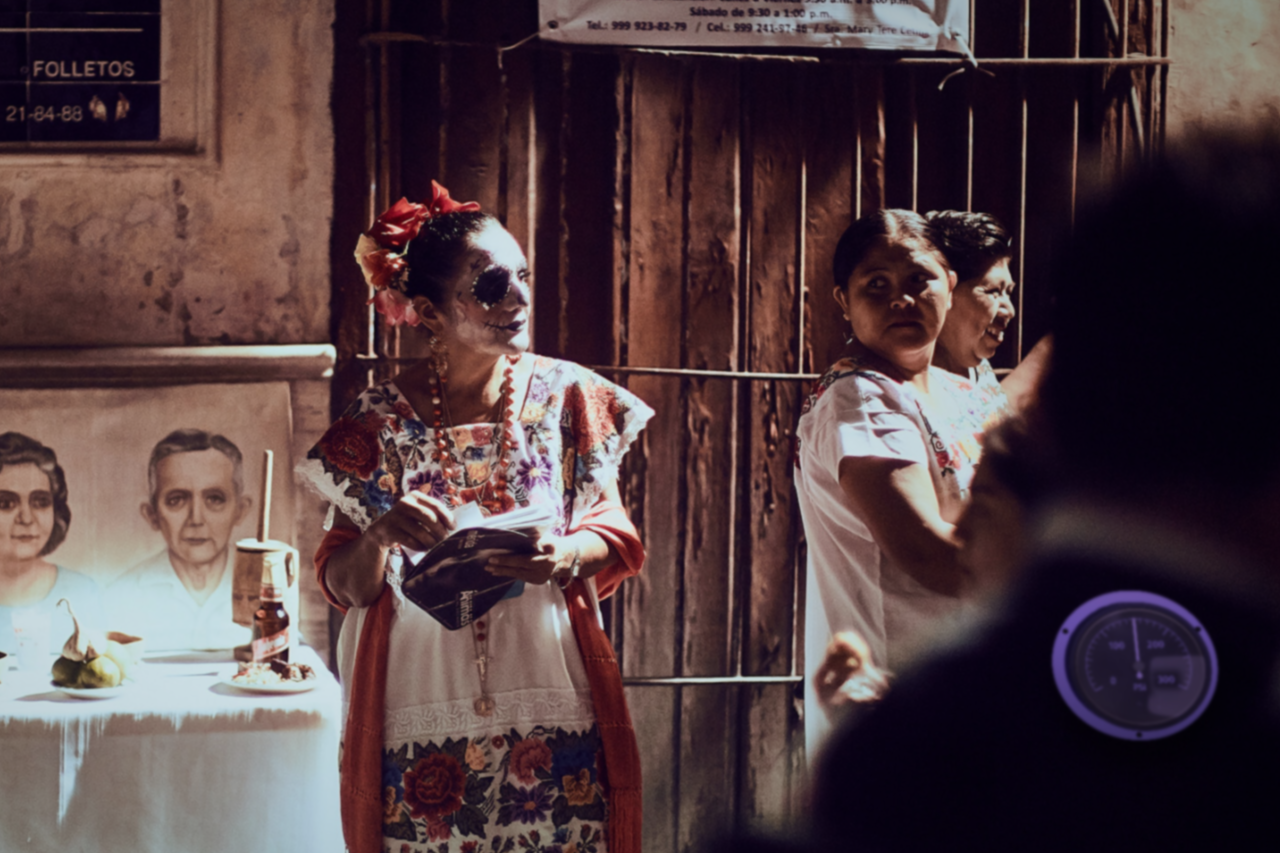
150 psi
